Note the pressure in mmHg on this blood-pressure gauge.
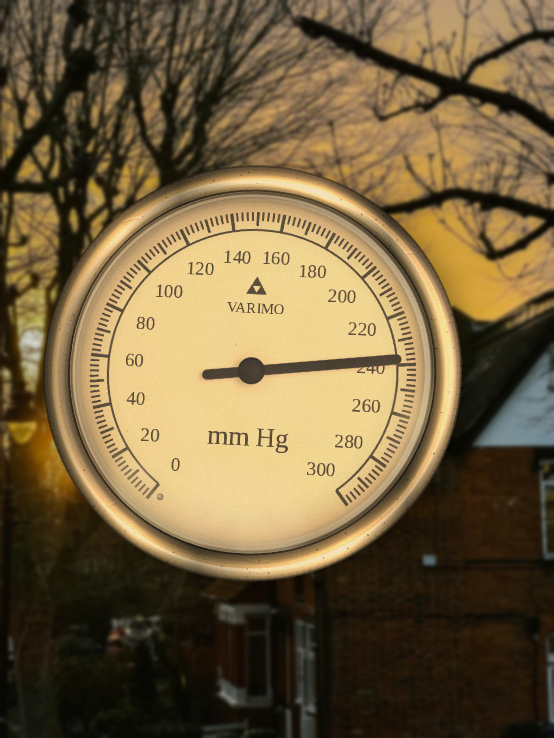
238 mmHg
